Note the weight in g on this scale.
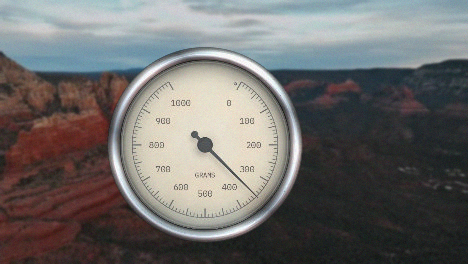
350 g
